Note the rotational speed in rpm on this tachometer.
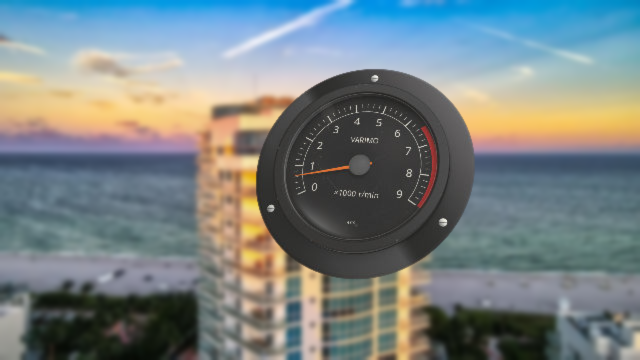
600 rpm
